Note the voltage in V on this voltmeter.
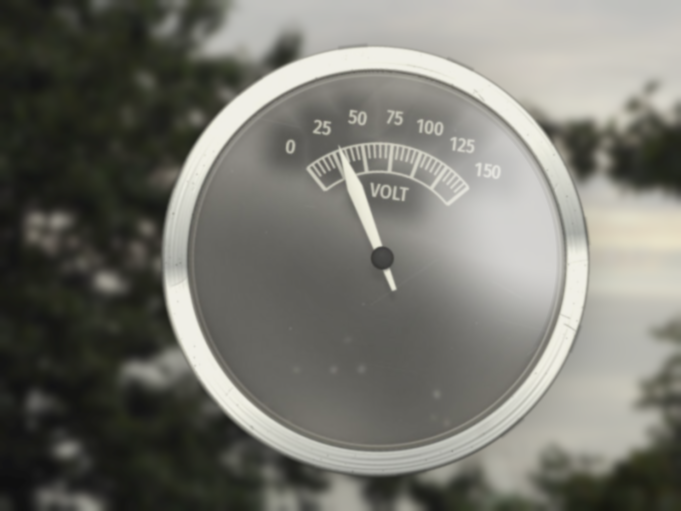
30 V
